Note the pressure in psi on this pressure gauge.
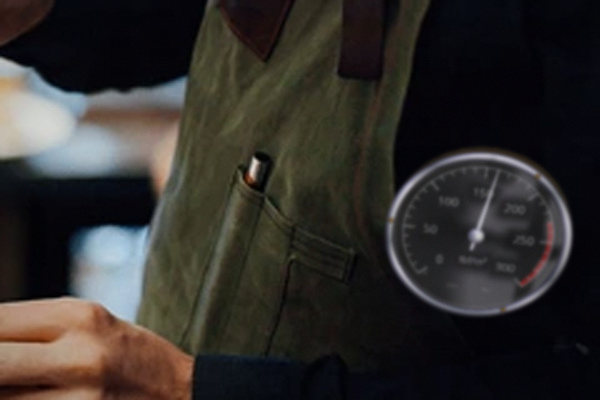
160 psi
